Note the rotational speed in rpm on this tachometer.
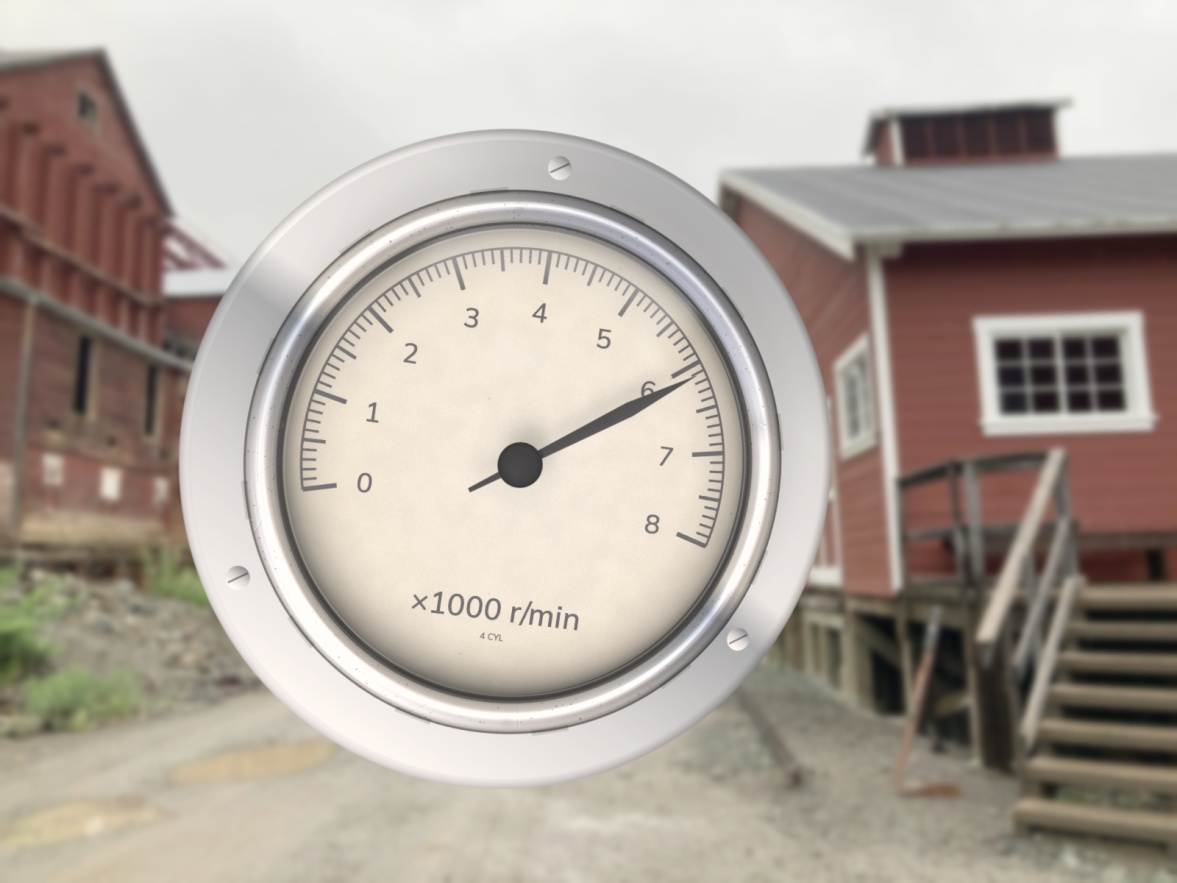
6100 rpm
